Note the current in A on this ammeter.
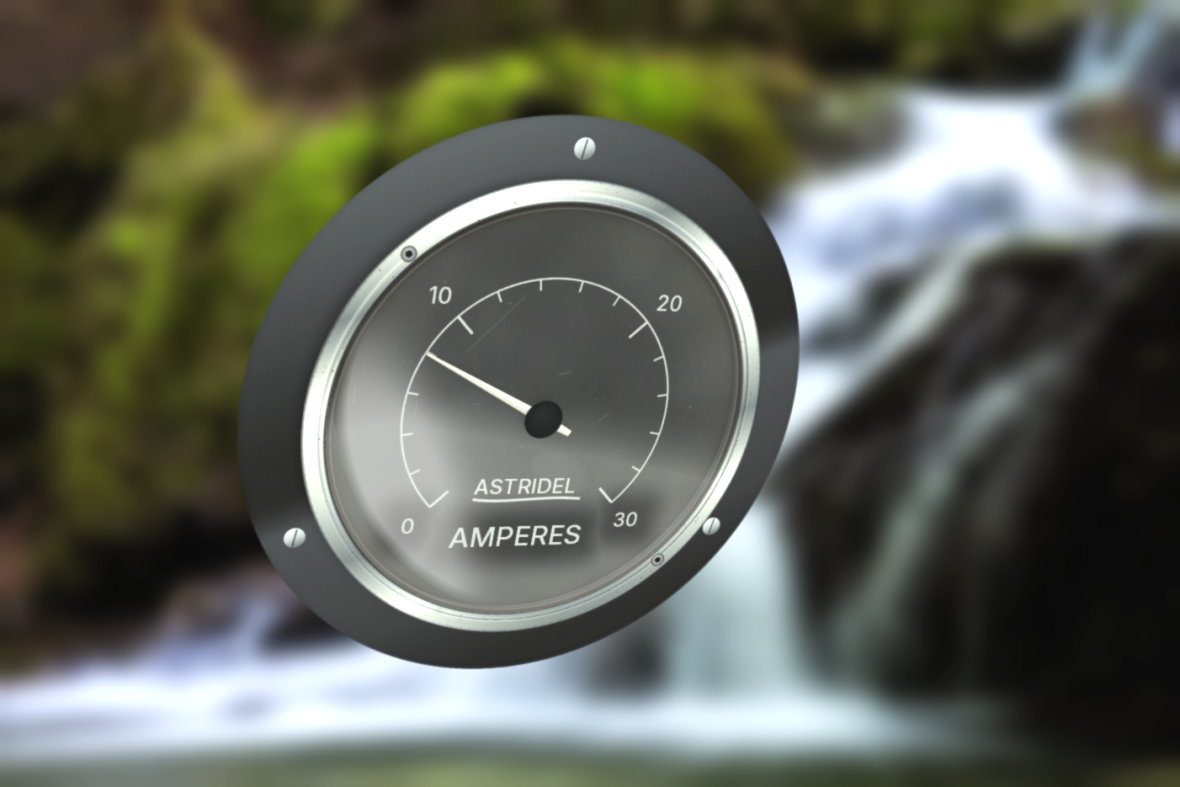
8 A
